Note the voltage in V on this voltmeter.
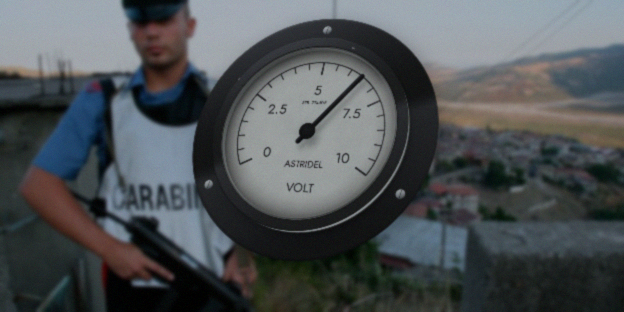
6.5 V
